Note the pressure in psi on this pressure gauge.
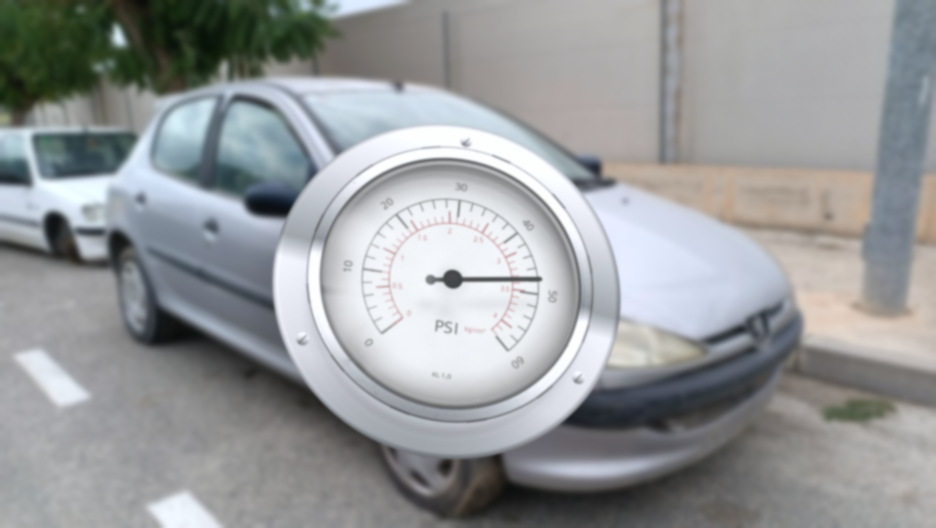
48 psi
